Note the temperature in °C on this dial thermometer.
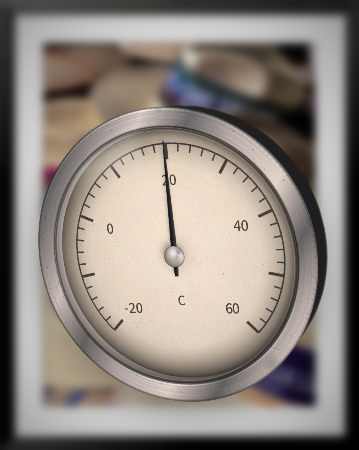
20 °C
